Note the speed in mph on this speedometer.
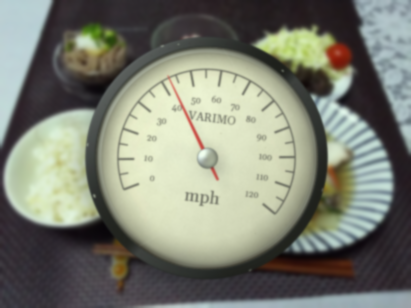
42.5 mph
